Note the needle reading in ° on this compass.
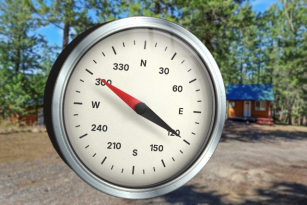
300 °
